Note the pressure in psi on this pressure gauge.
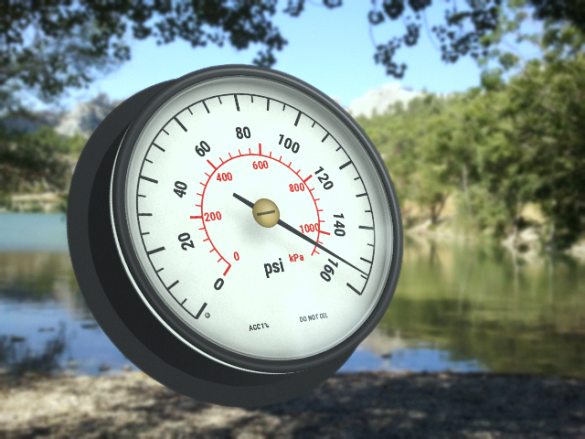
155 psi
